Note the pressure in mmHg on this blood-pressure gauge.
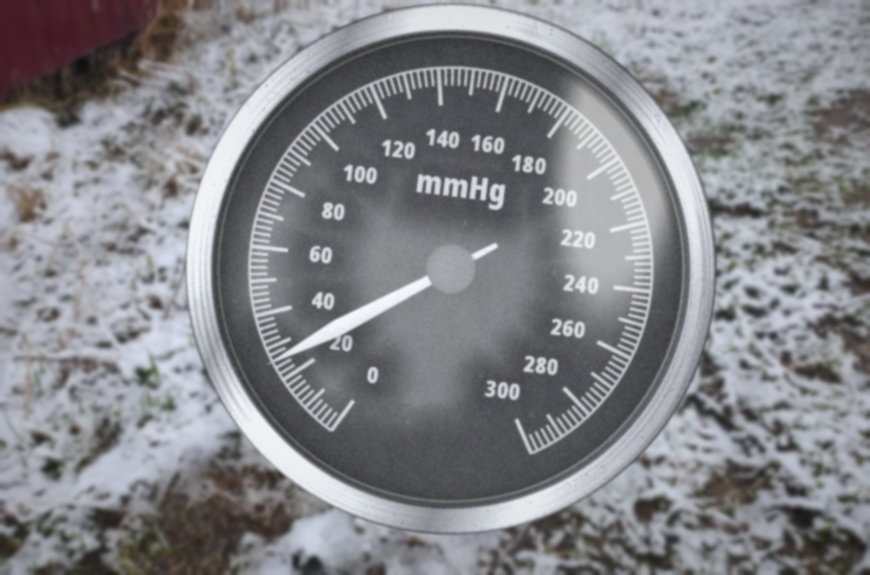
26 mmHg
